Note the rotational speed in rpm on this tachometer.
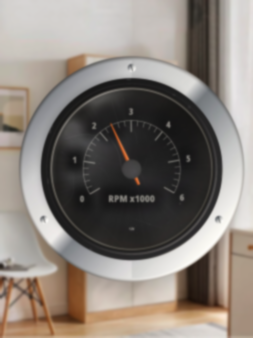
2400 rpm
